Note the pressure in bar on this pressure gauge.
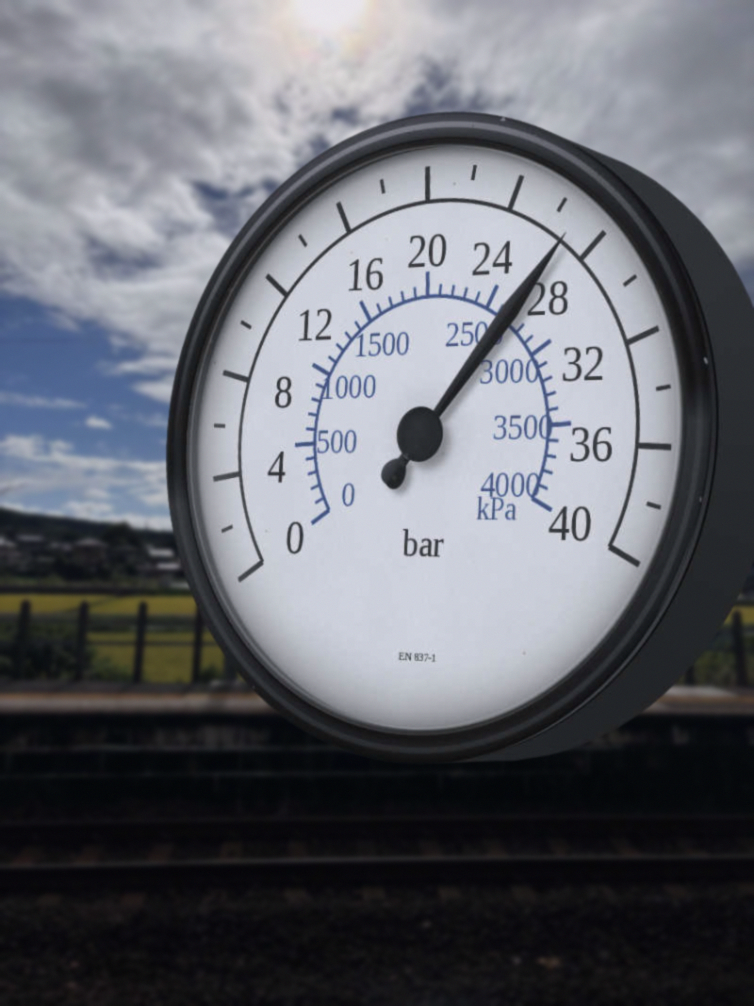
27 bar
